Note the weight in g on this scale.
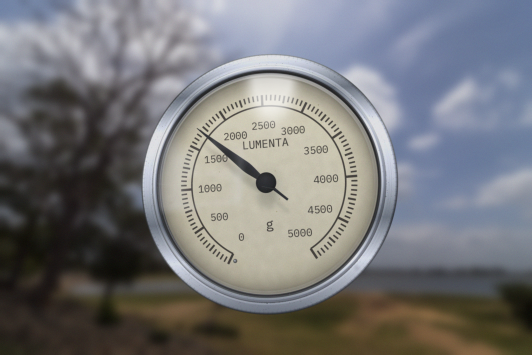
1700 g
